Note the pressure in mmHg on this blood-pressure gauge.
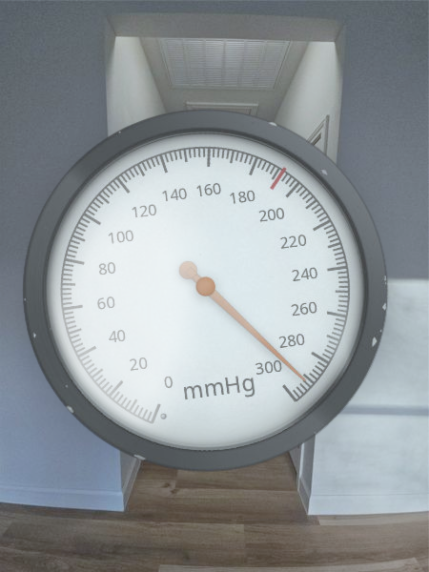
292 mmHg
